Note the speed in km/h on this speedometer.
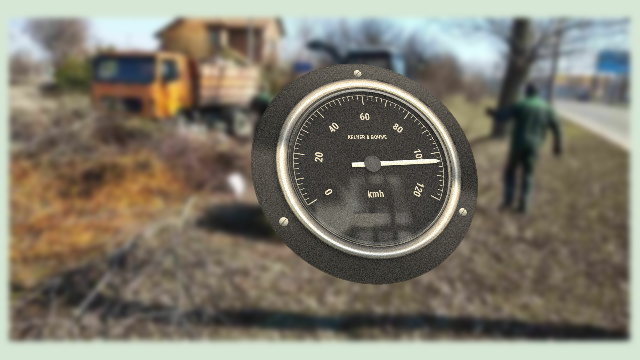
104 km/h
